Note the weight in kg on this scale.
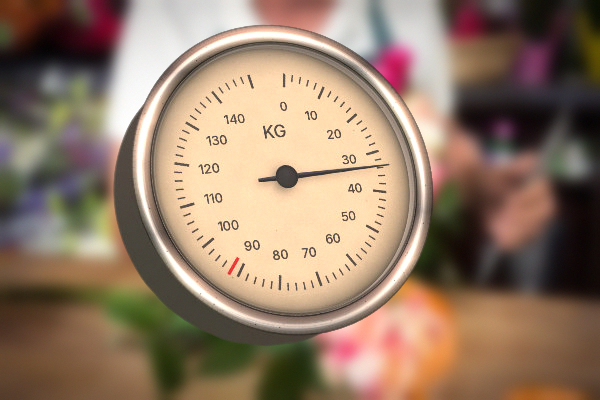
34 kg
